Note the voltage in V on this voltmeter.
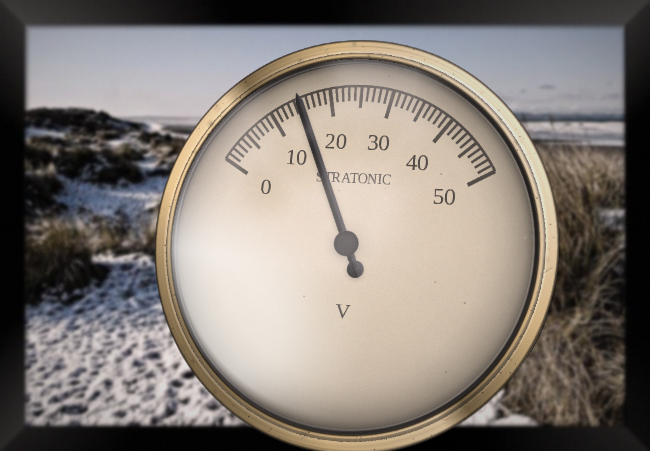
15 V
